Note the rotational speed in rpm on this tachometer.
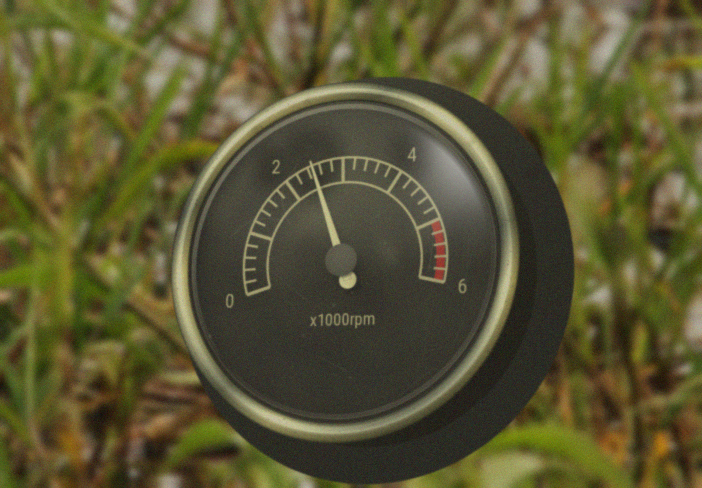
2500 rpm
